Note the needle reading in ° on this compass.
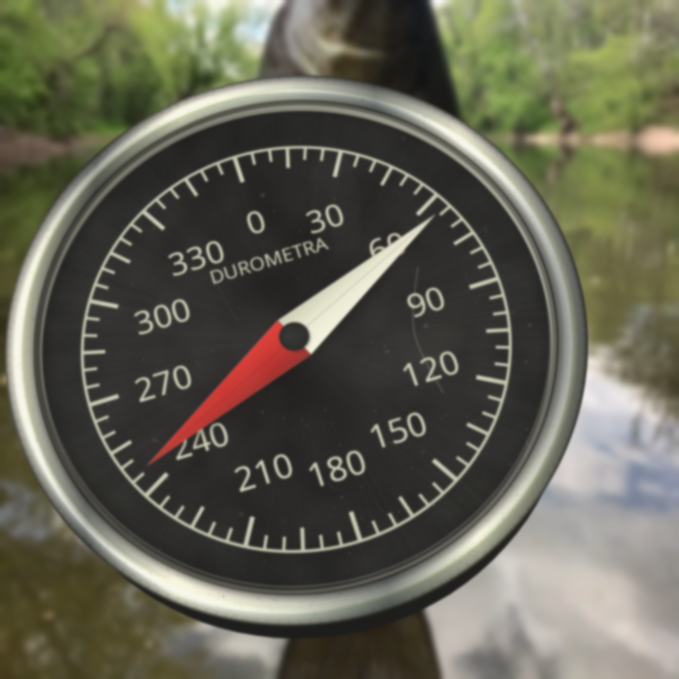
245 °
